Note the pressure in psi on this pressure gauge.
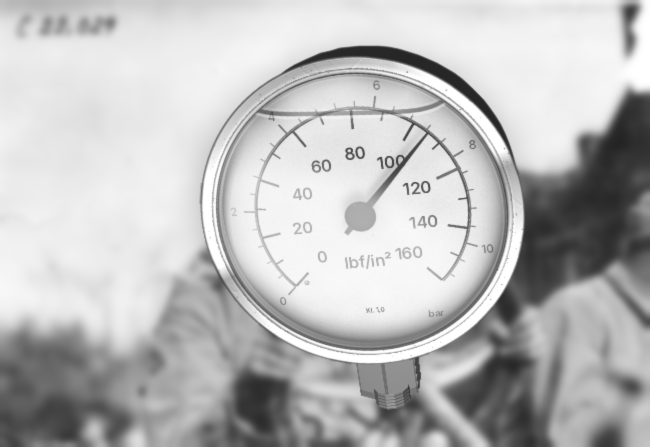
105 psi
